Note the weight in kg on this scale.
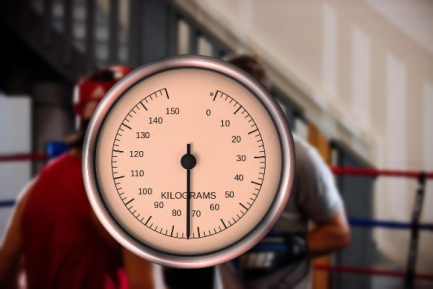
74 kg
